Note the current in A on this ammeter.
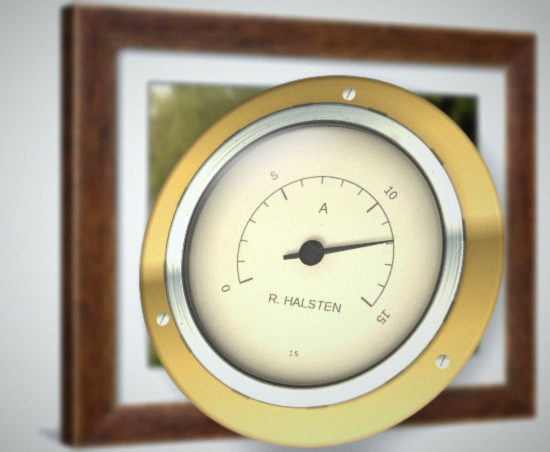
12 A
